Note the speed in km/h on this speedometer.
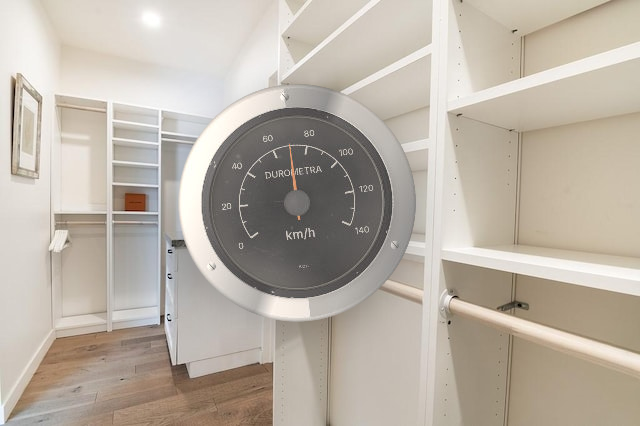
70 km/h
